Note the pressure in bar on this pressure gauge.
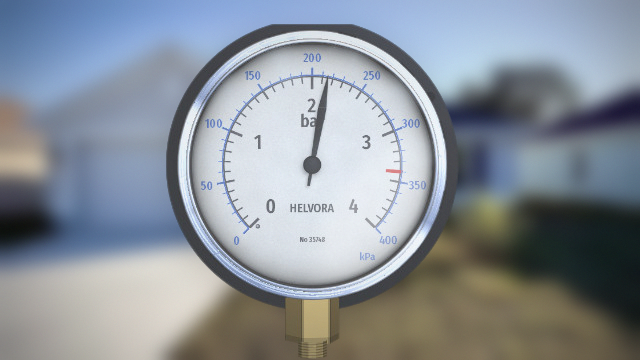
2.15 bar
